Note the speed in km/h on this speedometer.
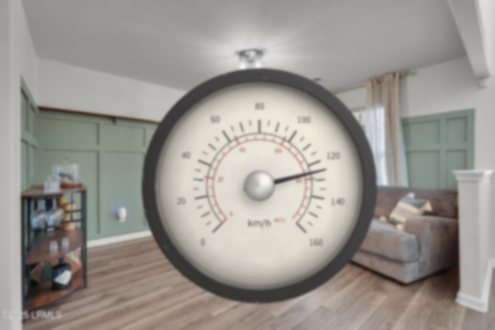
125 km/h
